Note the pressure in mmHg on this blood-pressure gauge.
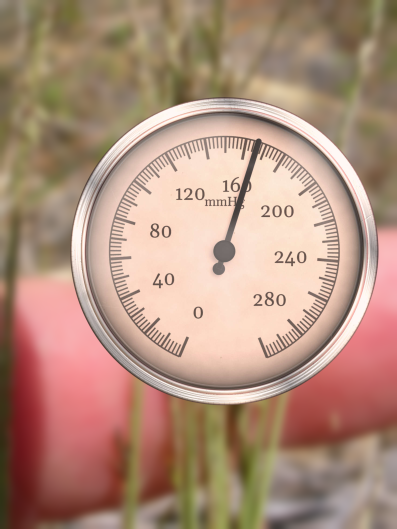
166 mmHg
